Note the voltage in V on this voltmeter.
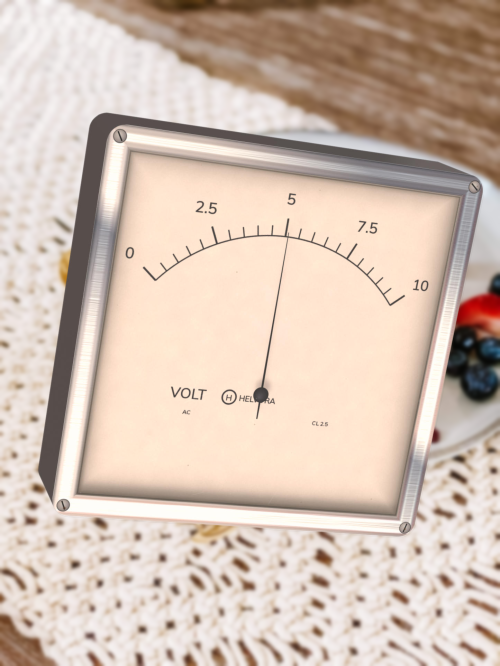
5 V
